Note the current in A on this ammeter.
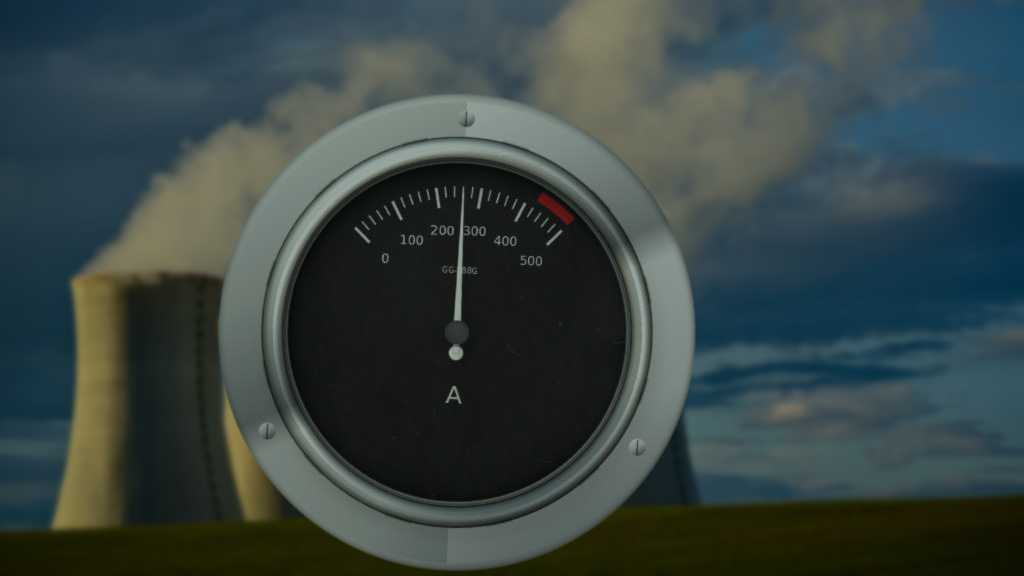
260 A
